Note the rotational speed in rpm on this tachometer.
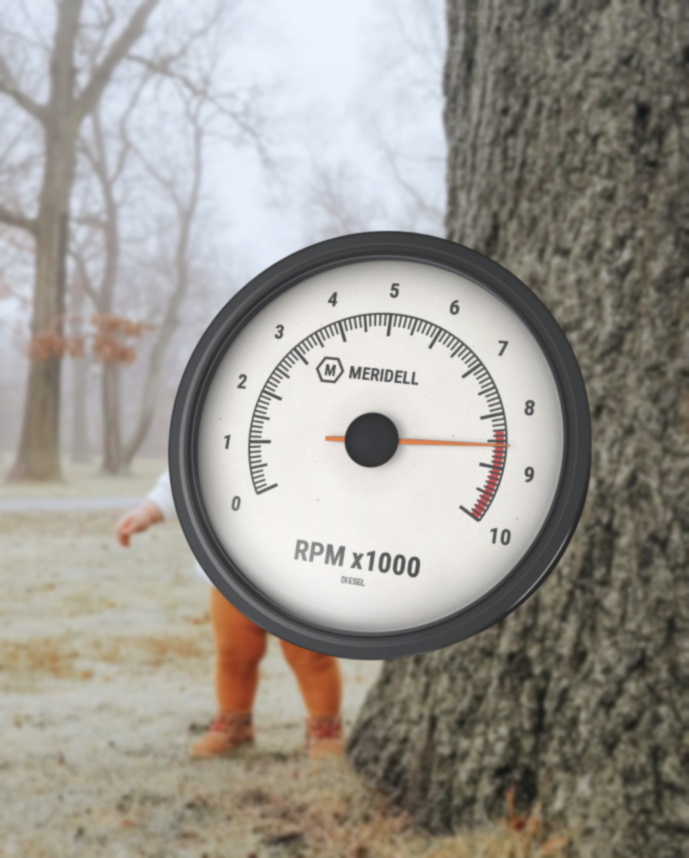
8600 rpm
